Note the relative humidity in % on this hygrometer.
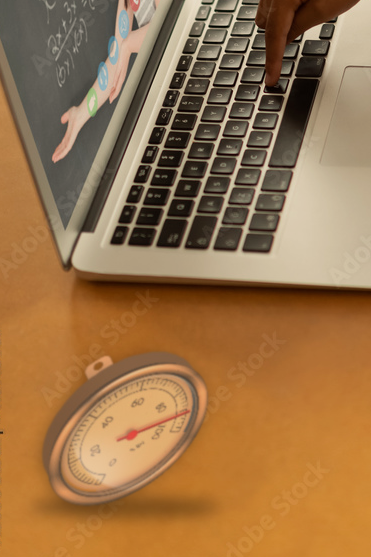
90 %
